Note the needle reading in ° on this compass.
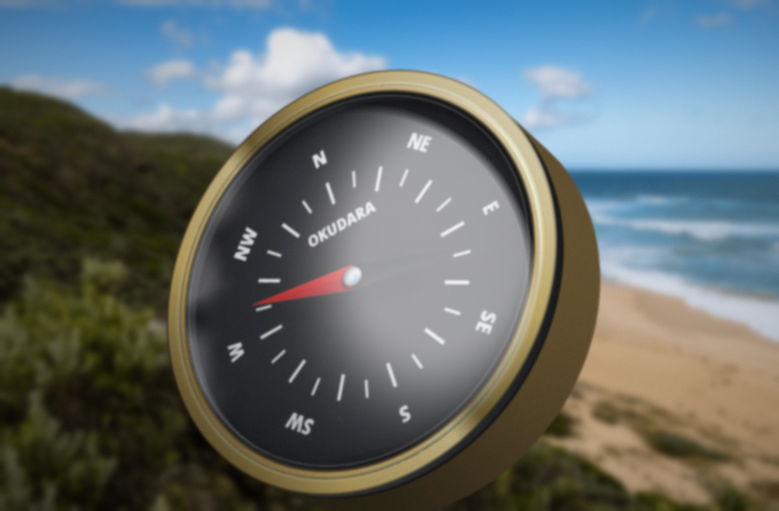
285 °
